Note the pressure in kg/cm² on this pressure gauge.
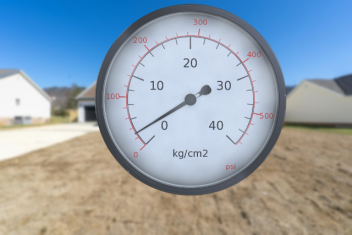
2 kg/cm²
